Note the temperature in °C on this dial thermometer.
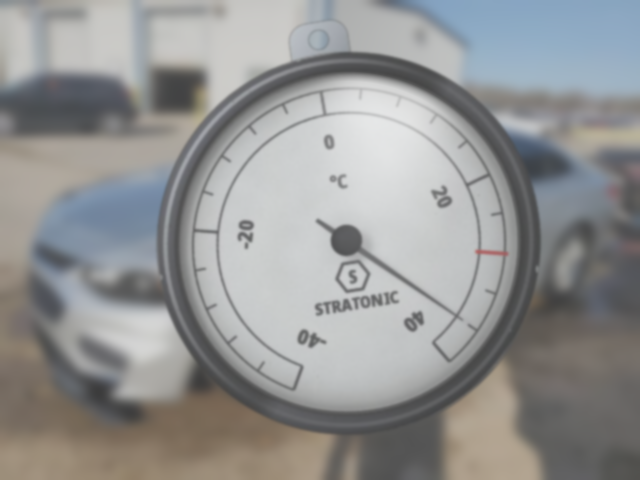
36 °C
